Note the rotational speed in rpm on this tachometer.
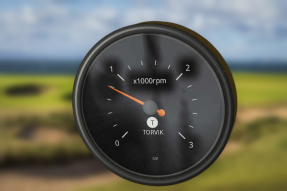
800 rpm
